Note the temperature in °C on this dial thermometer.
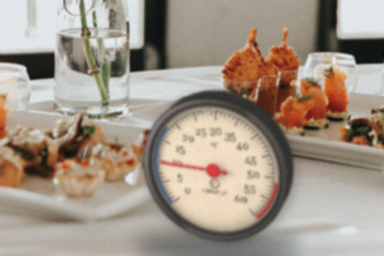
10 °C
